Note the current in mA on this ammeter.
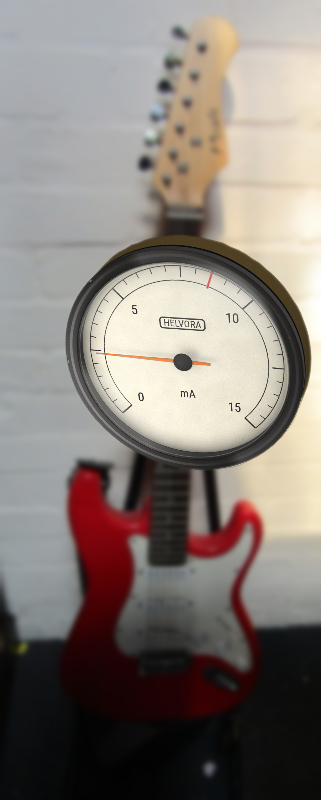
2.5 mA
